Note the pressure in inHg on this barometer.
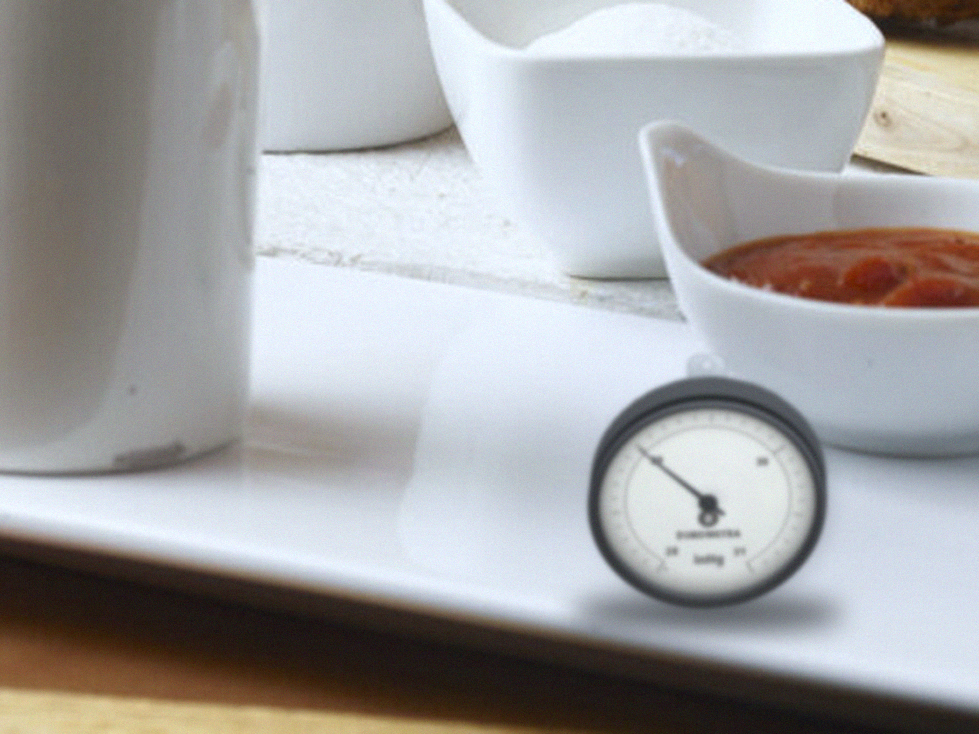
29 inHg
